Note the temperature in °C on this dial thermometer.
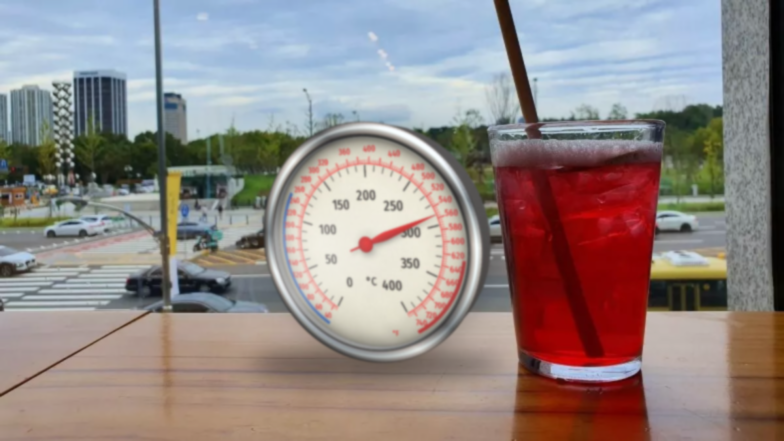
290 °C
